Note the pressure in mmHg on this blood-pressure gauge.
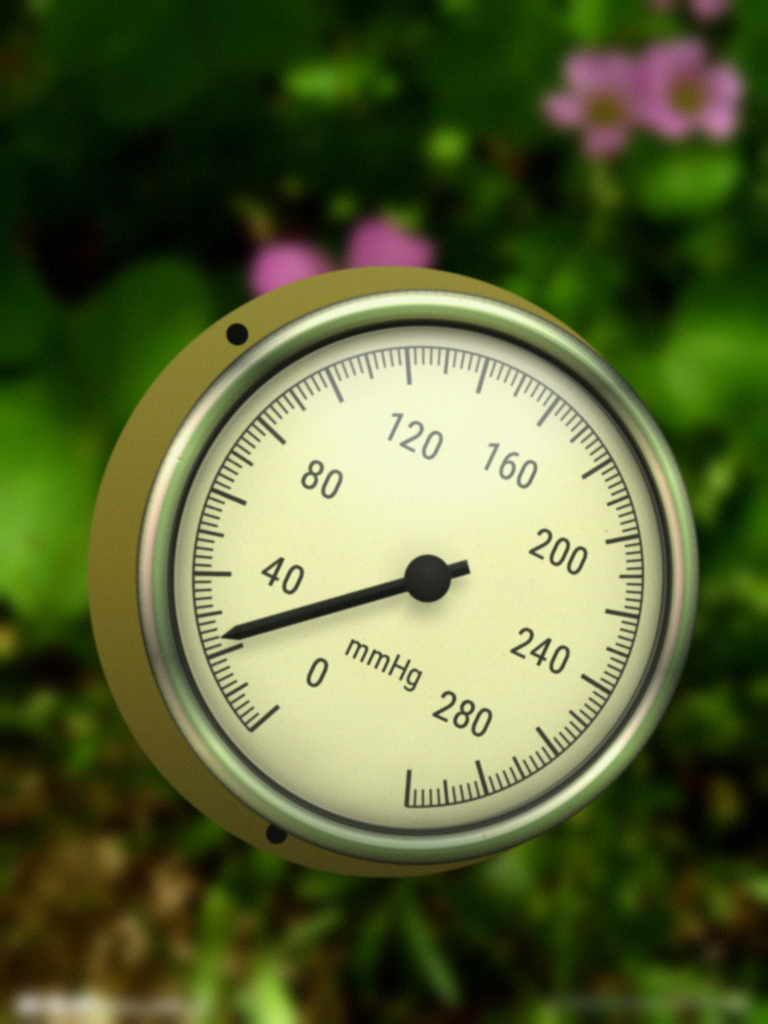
24 mmHg
